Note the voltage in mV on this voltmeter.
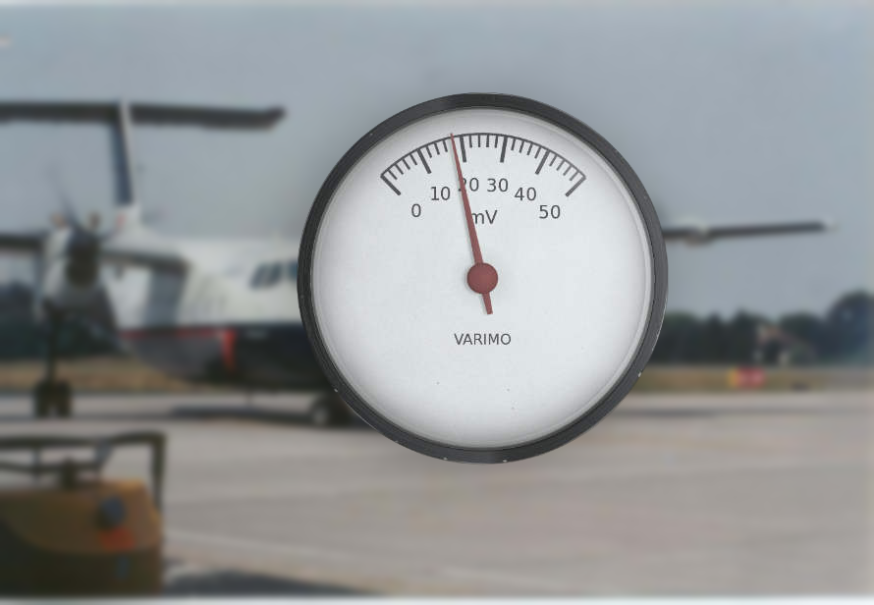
18 mV
